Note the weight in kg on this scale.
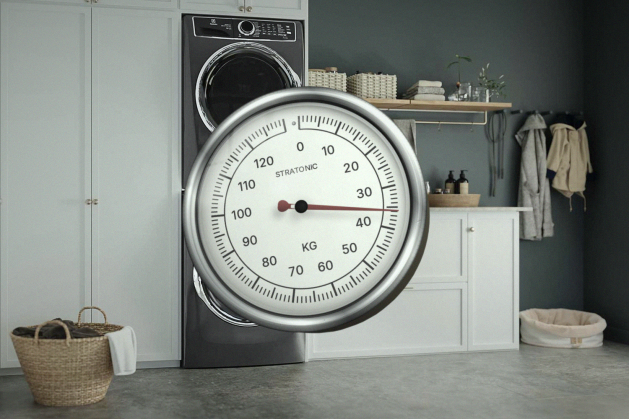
36 kg
